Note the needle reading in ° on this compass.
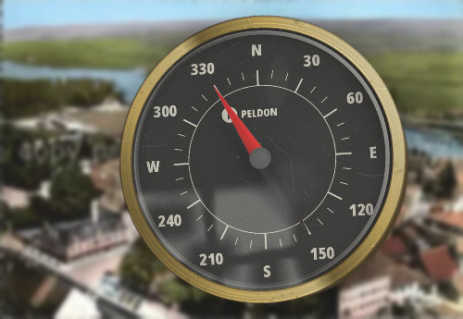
330 °
